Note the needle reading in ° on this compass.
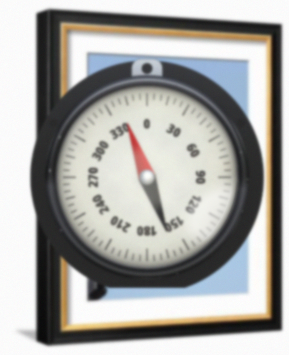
340 °
